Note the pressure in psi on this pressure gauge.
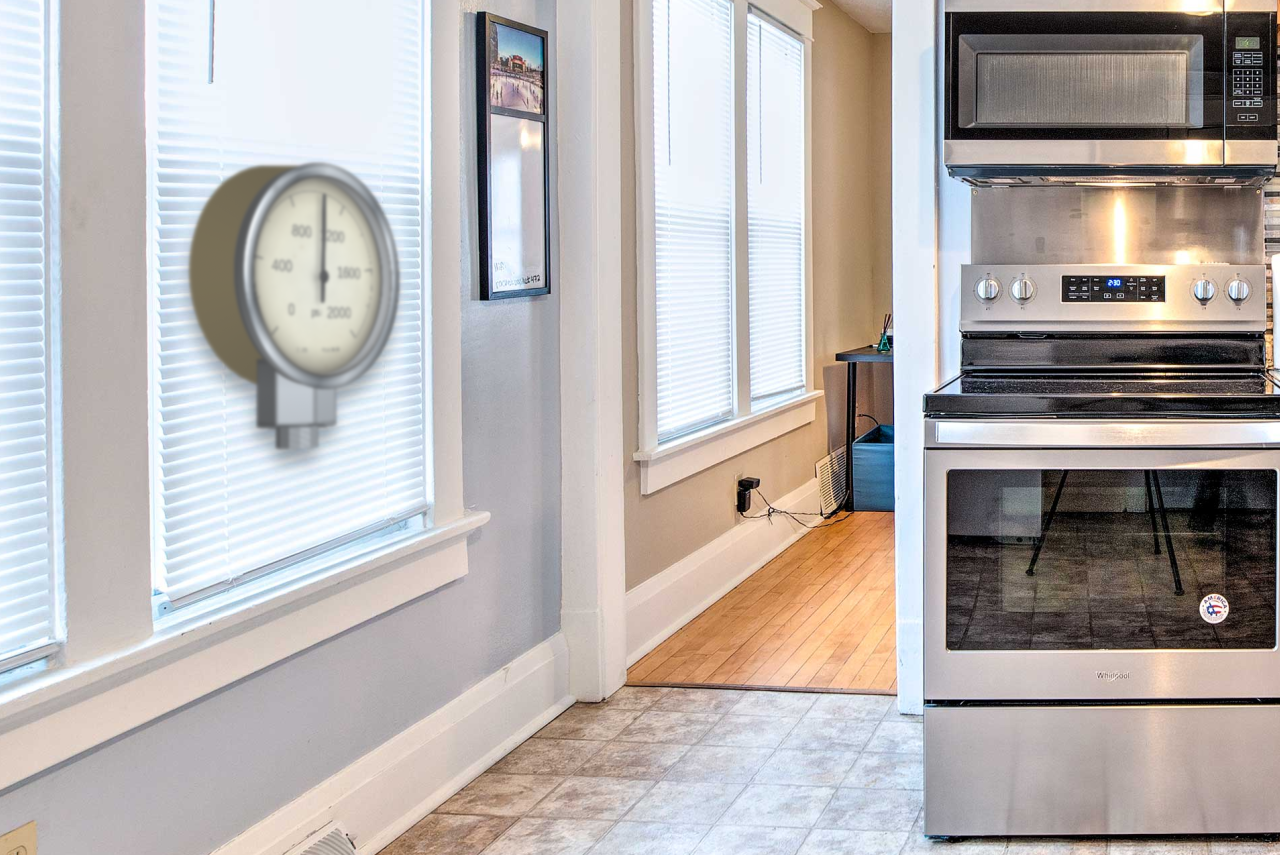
1000 psi
